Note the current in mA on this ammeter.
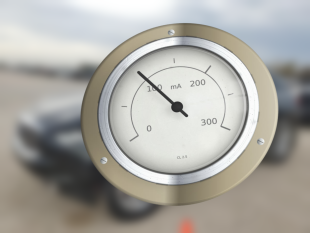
100 mA
